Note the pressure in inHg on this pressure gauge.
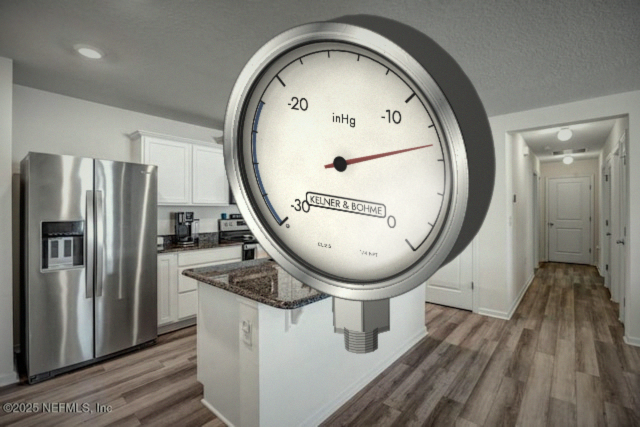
-7 inHg
